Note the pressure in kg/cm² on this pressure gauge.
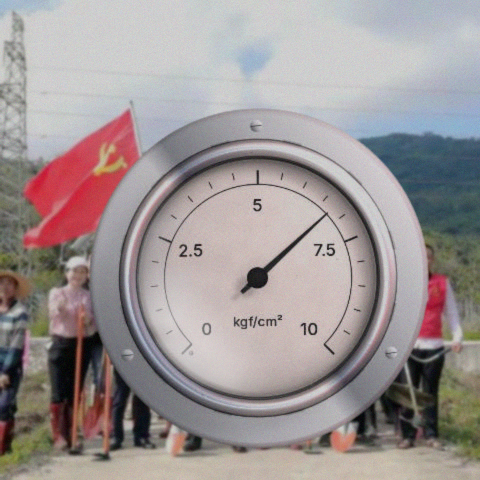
6.75 kg/cm²
